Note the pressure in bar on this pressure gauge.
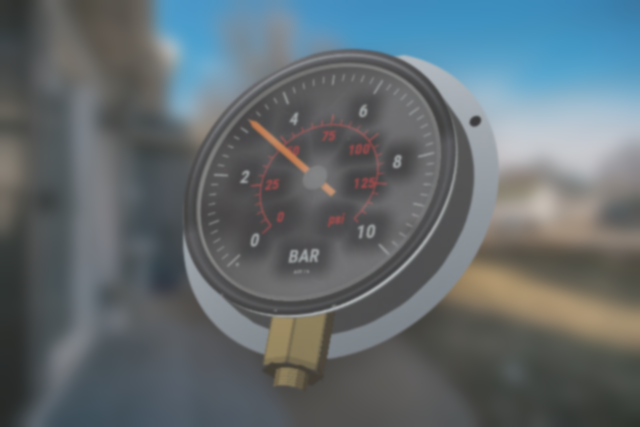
3.2 bar
